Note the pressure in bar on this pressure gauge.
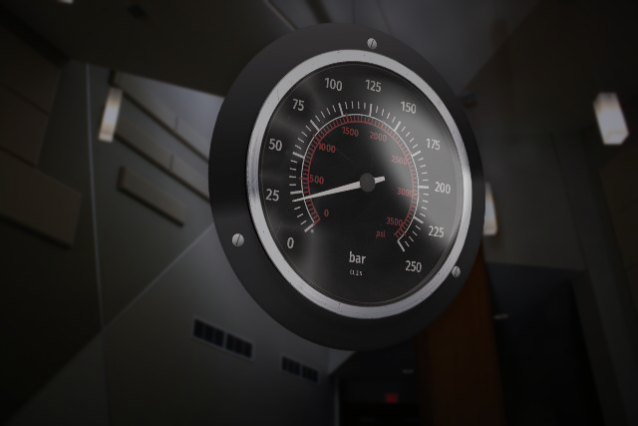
20 bar
